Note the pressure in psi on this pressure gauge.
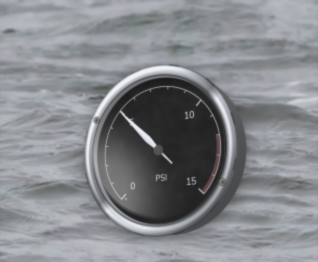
5 psi
